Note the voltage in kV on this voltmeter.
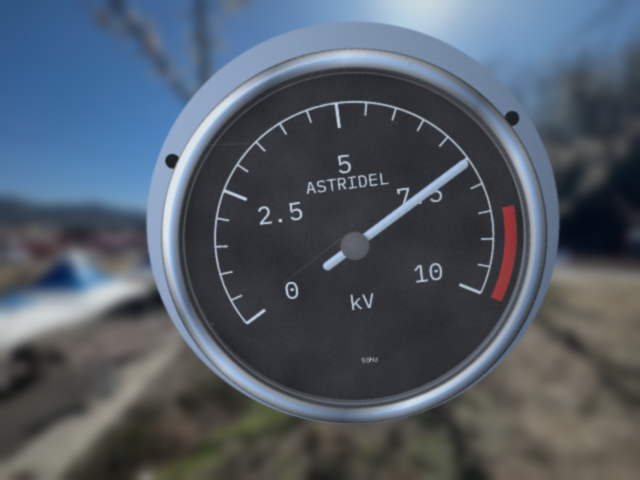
7.5 kV
